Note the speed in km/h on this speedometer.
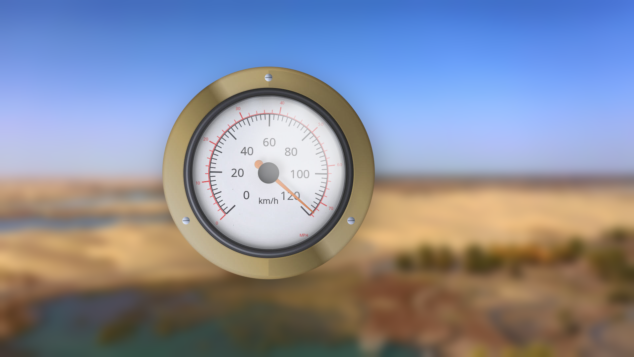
118 km/h
